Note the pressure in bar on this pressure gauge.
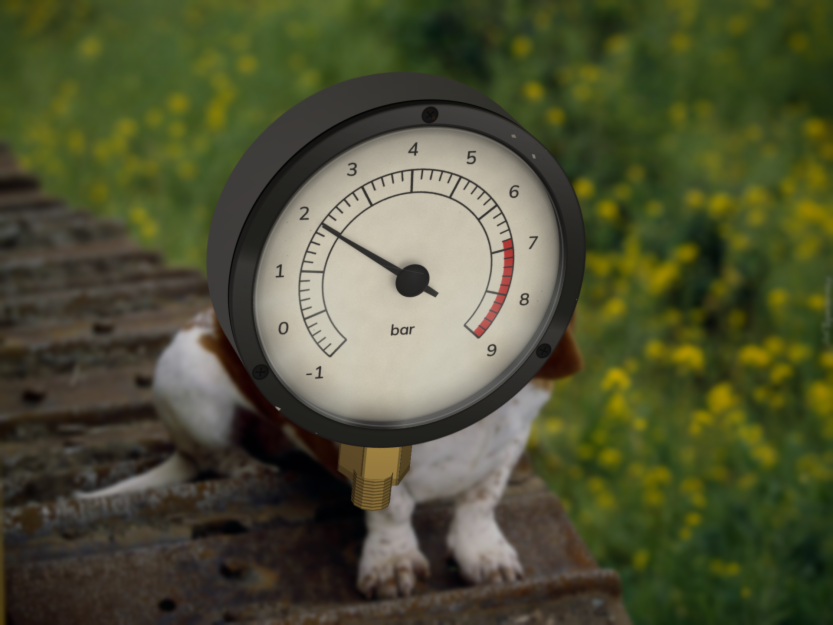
2 bar
